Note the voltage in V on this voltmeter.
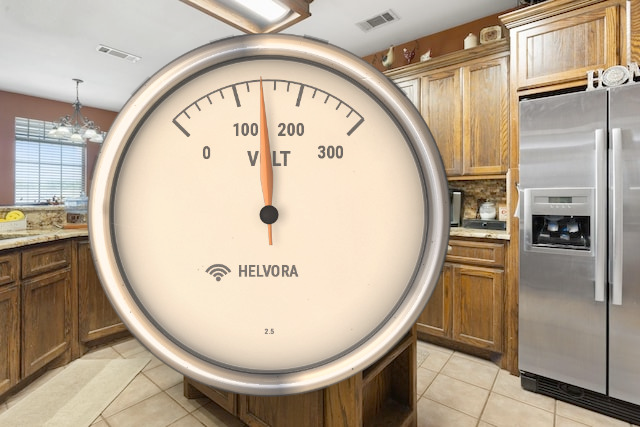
140 V
